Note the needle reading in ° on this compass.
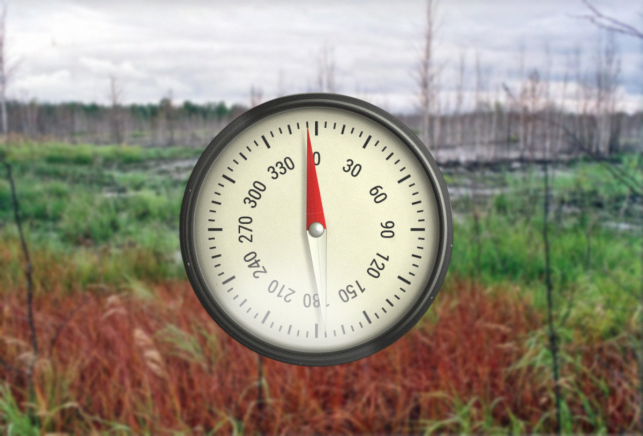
355 °
